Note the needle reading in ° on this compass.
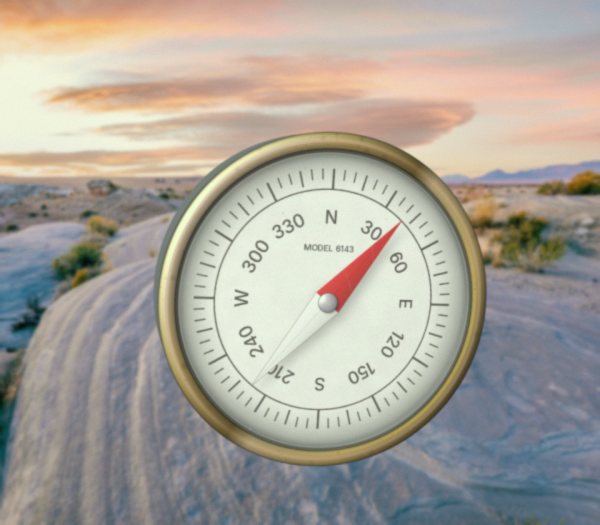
40 °
